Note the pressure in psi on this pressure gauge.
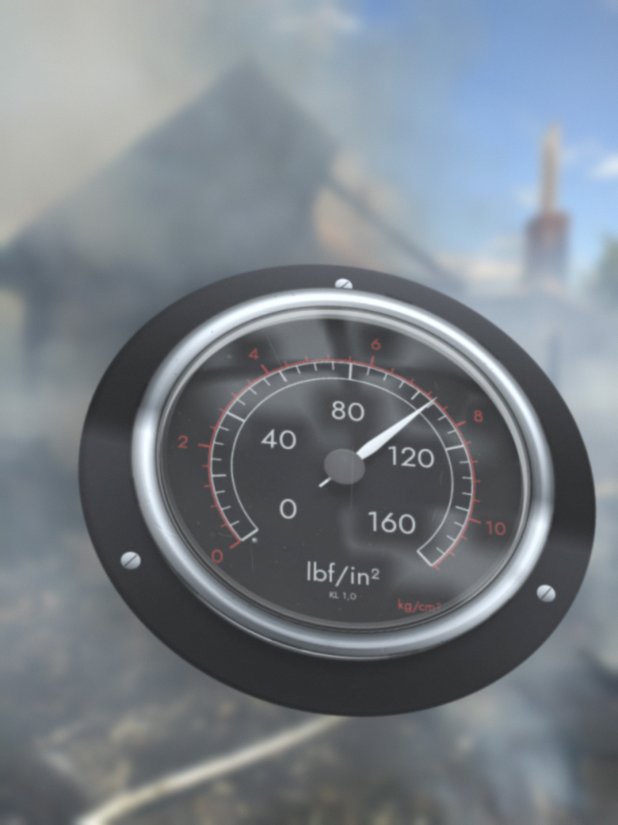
105 psi
